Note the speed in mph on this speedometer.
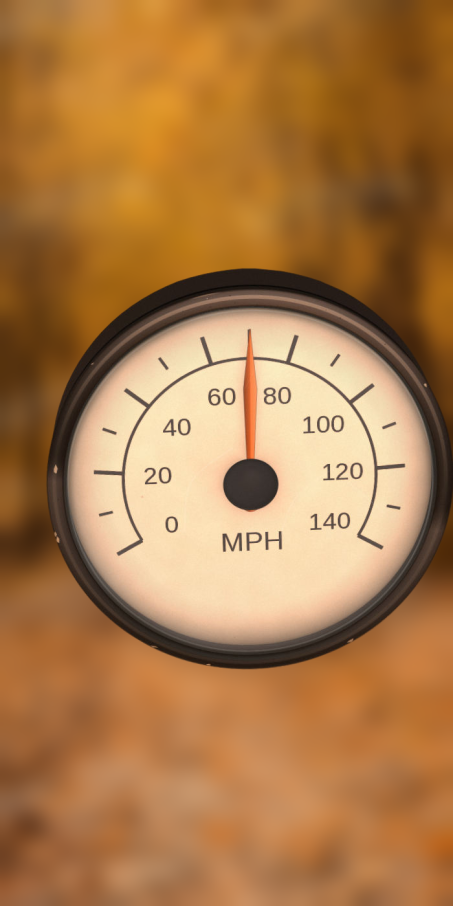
70 mph
